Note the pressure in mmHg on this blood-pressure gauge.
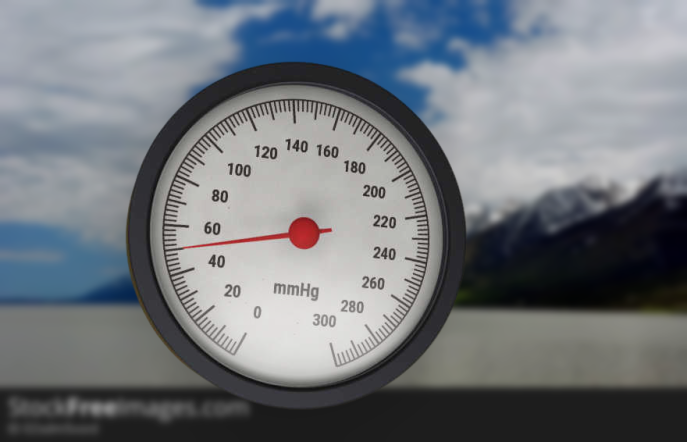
50 mmHg
